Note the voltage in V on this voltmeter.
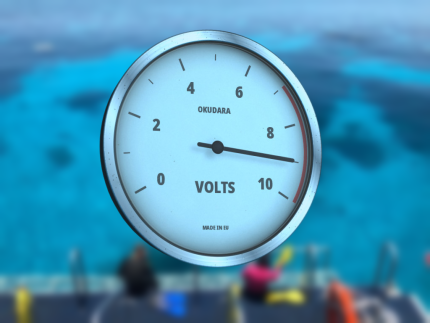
9 V
